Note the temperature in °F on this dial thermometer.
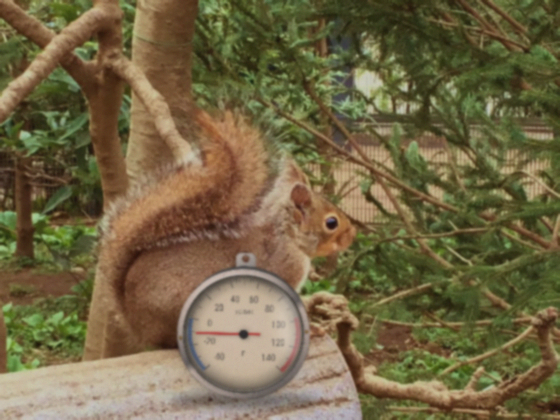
-10 °F
